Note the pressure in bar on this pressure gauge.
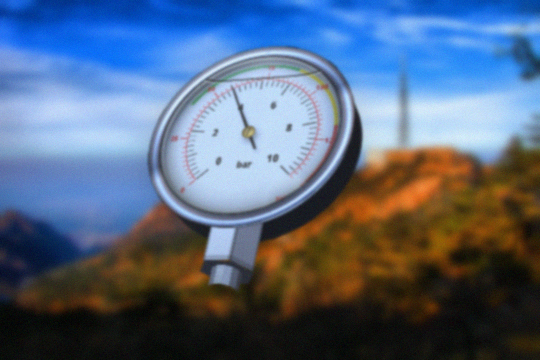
4 bar
